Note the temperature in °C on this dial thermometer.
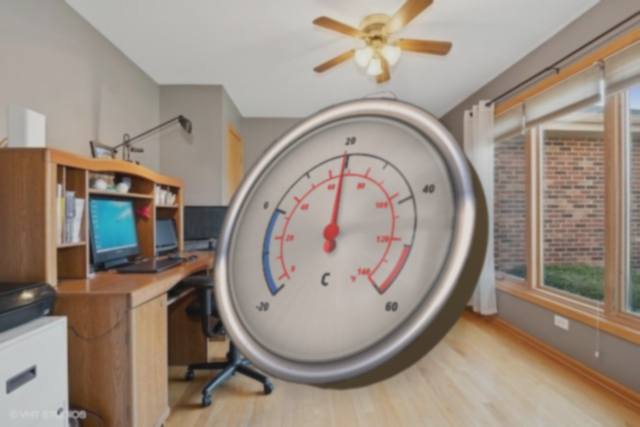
20 °C
